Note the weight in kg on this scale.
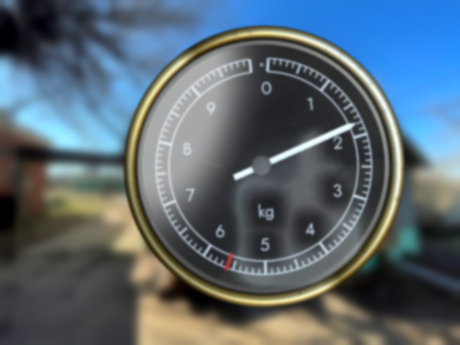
1.8 kg
